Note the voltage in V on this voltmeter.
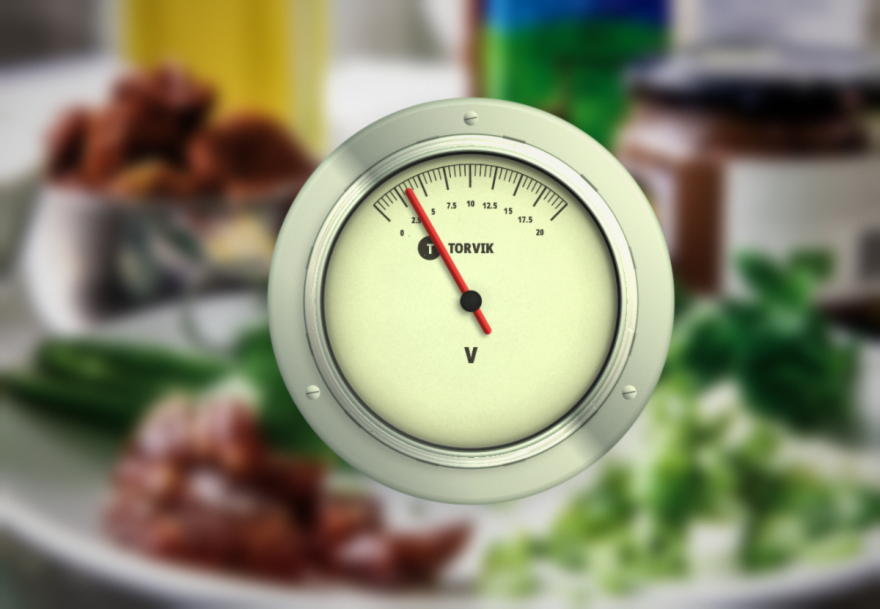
3.5 V
